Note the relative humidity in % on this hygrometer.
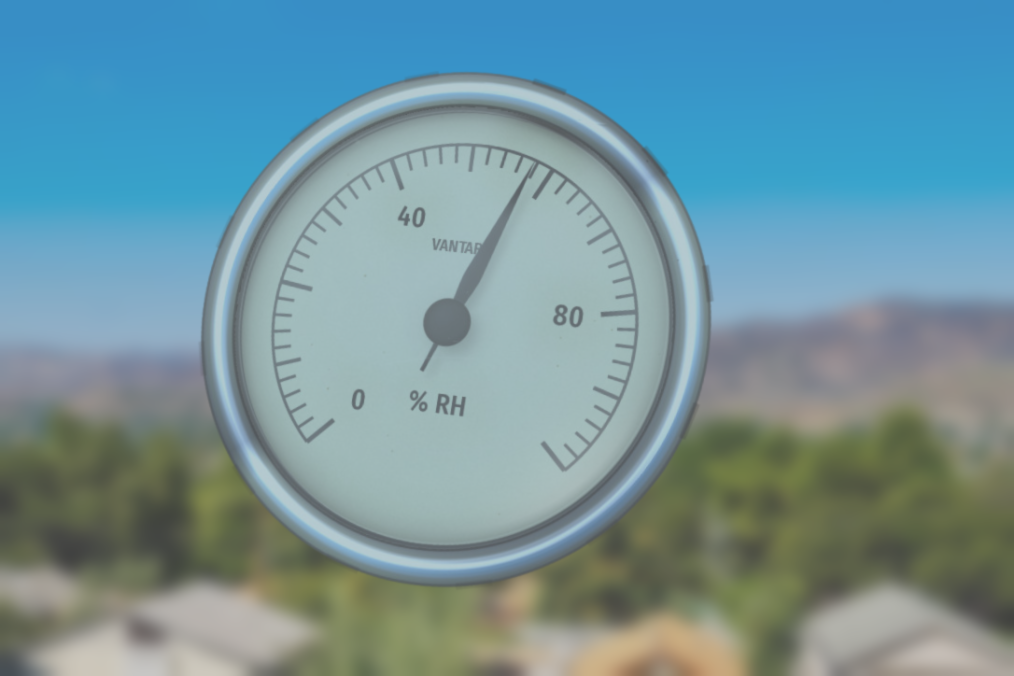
58 %
